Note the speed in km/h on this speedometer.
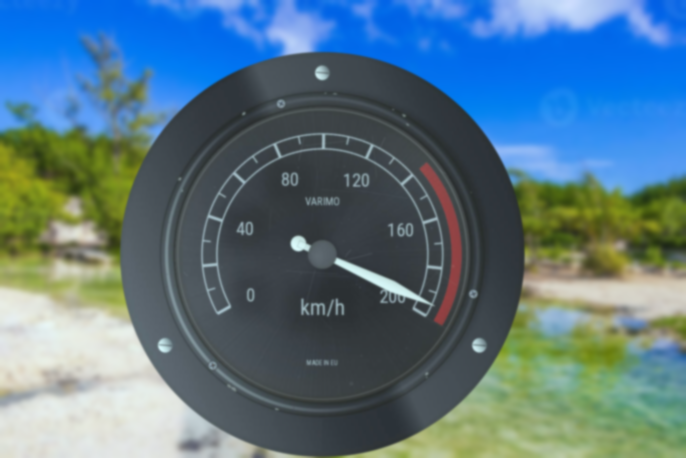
195 km/h
